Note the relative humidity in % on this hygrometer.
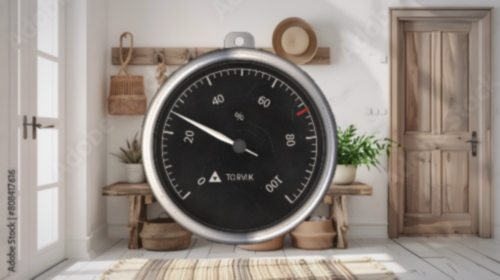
26 %
